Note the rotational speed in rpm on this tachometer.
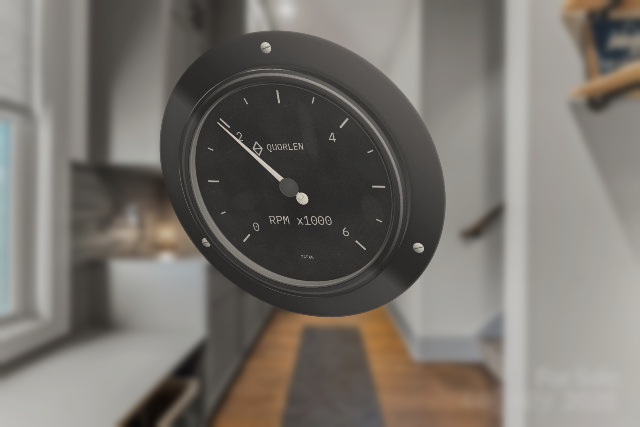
2000 rpm
